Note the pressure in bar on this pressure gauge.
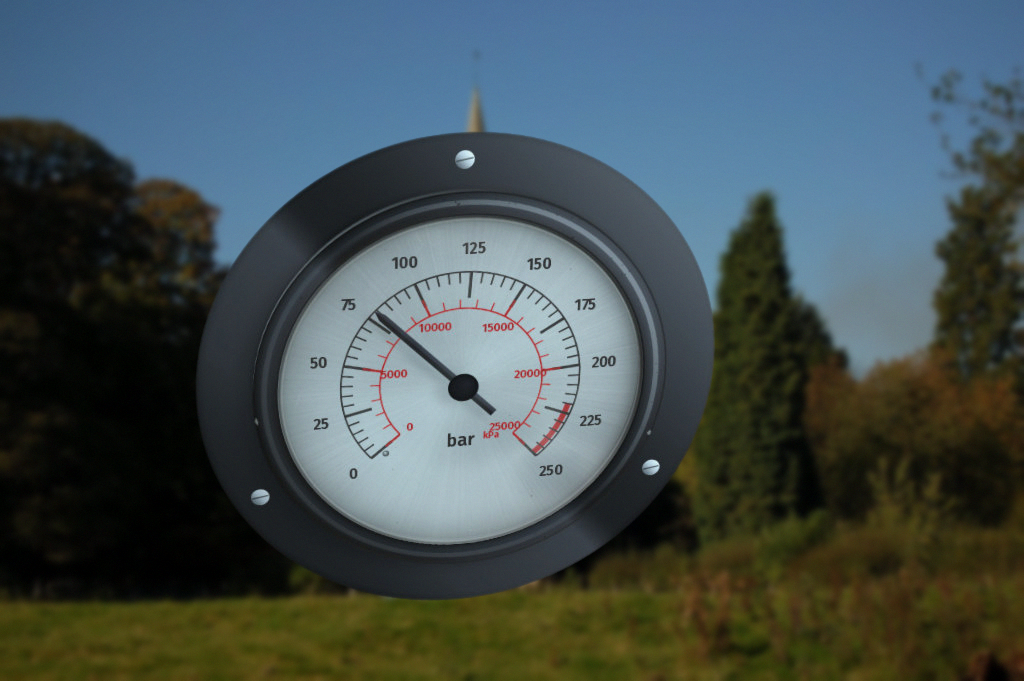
80 bar
